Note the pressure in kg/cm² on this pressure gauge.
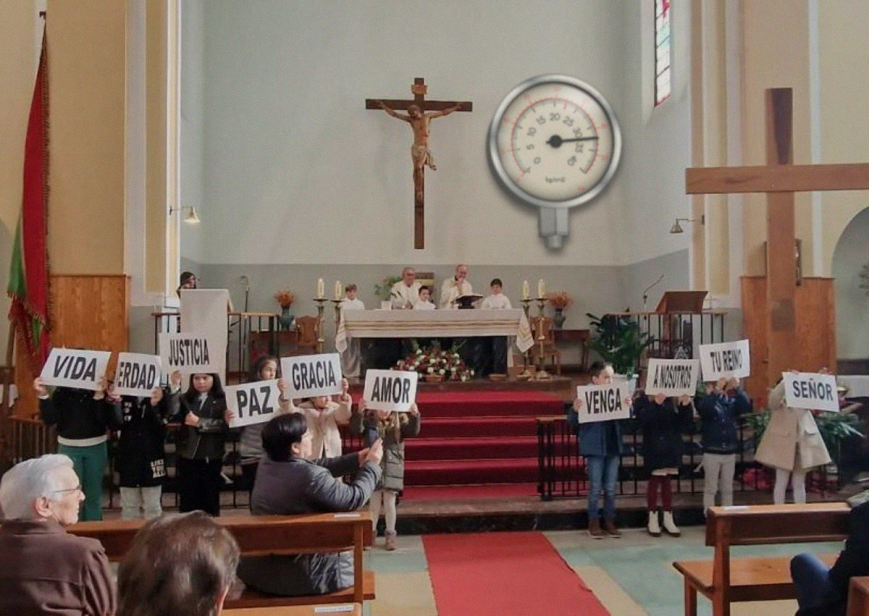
32.5 kg/cm²
